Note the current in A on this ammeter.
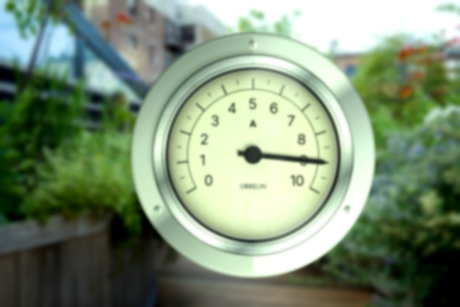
9 A
